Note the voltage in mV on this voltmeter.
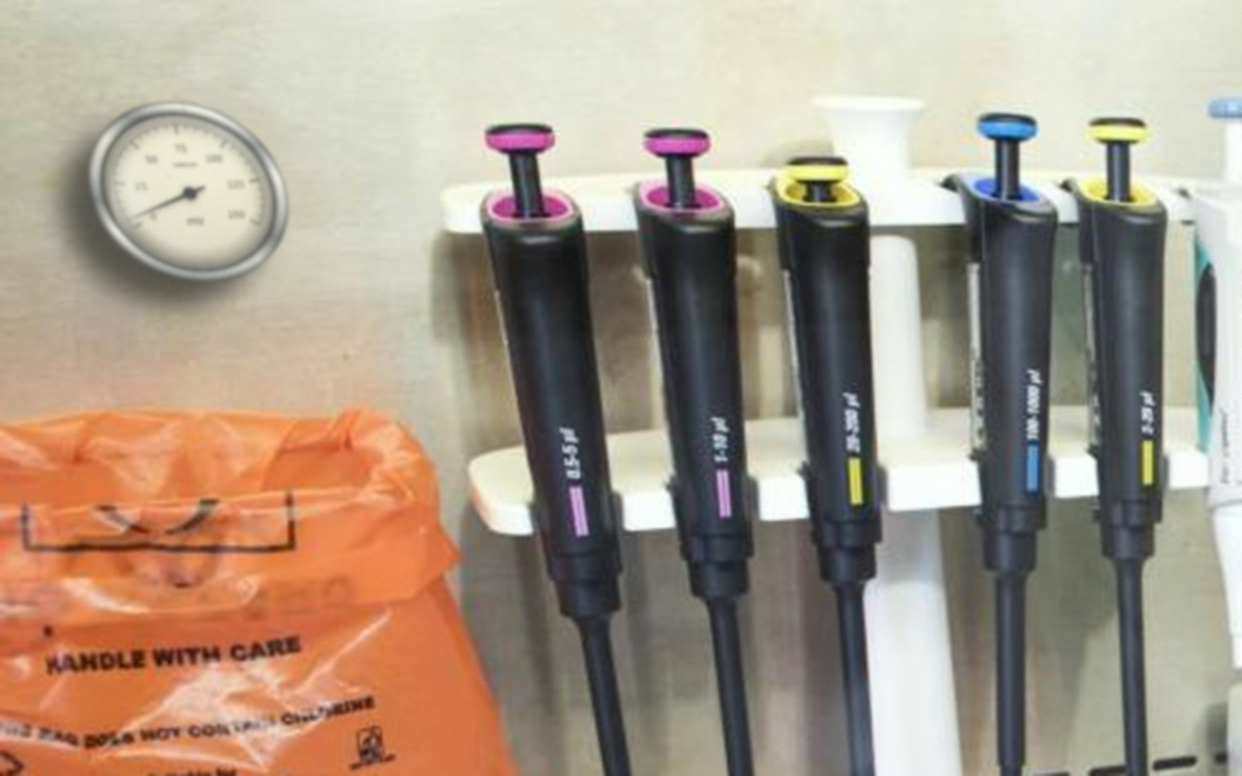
5 mV
